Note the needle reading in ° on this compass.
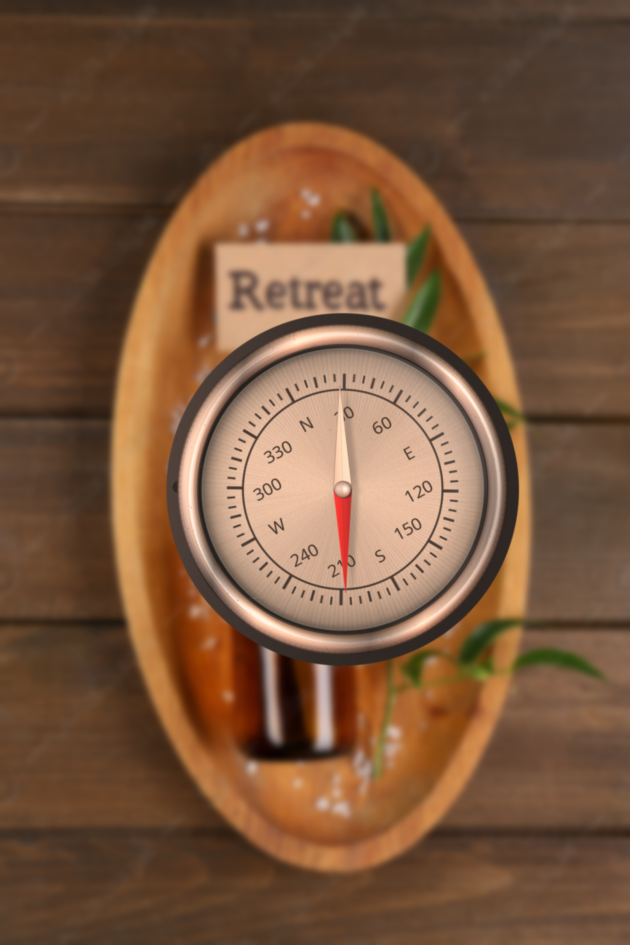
207.5 °
